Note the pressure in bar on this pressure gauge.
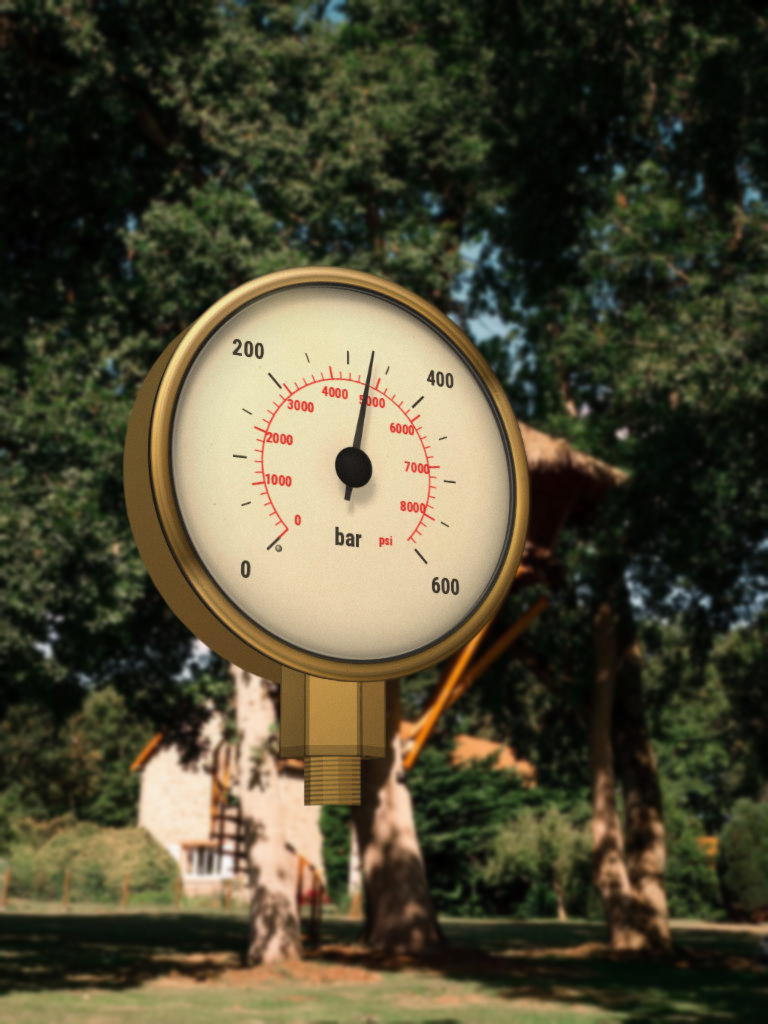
325 bar
